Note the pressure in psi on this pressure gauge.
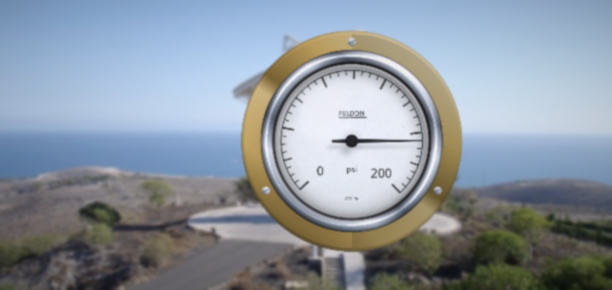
165 psi
